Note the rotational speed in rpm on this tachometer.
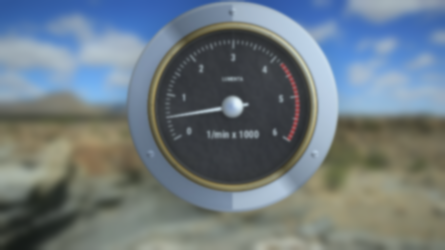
500 rpm
